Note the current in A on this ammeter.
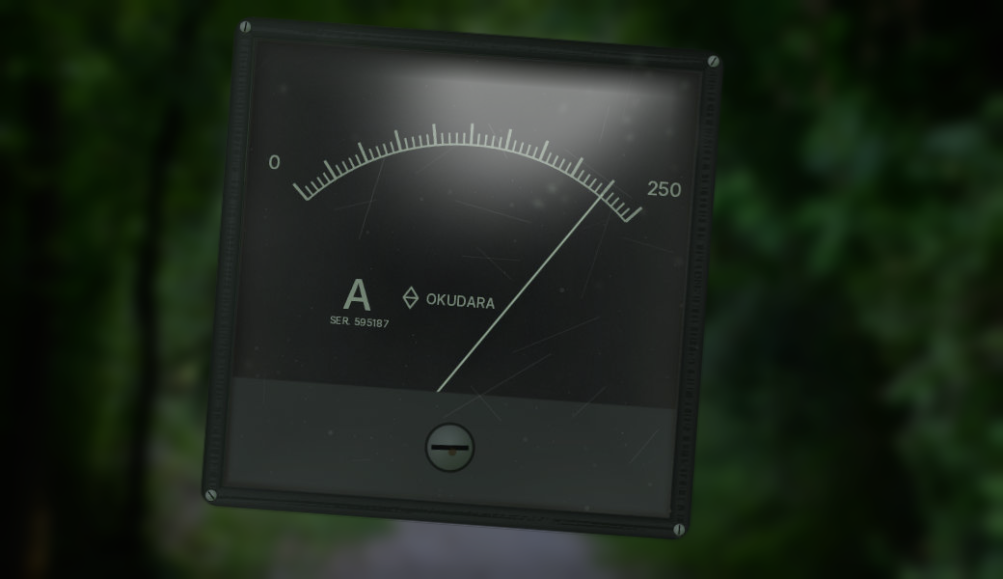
225 A
